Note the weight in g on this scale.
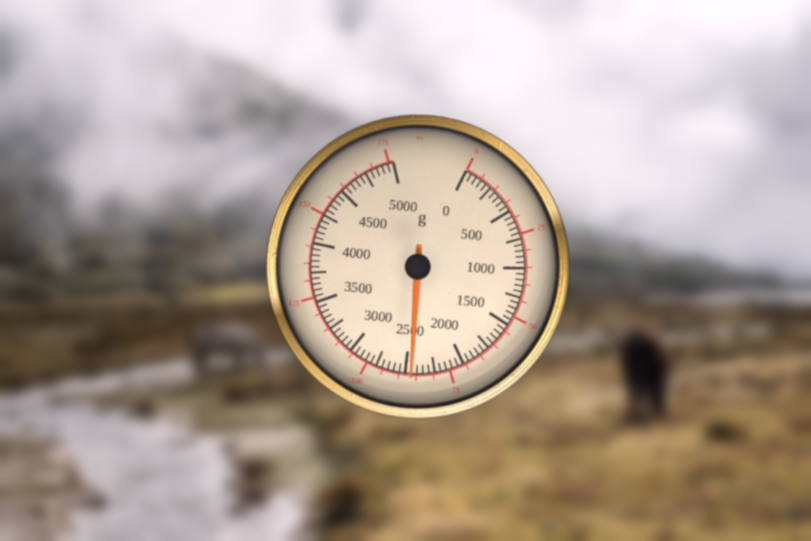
2450 g
